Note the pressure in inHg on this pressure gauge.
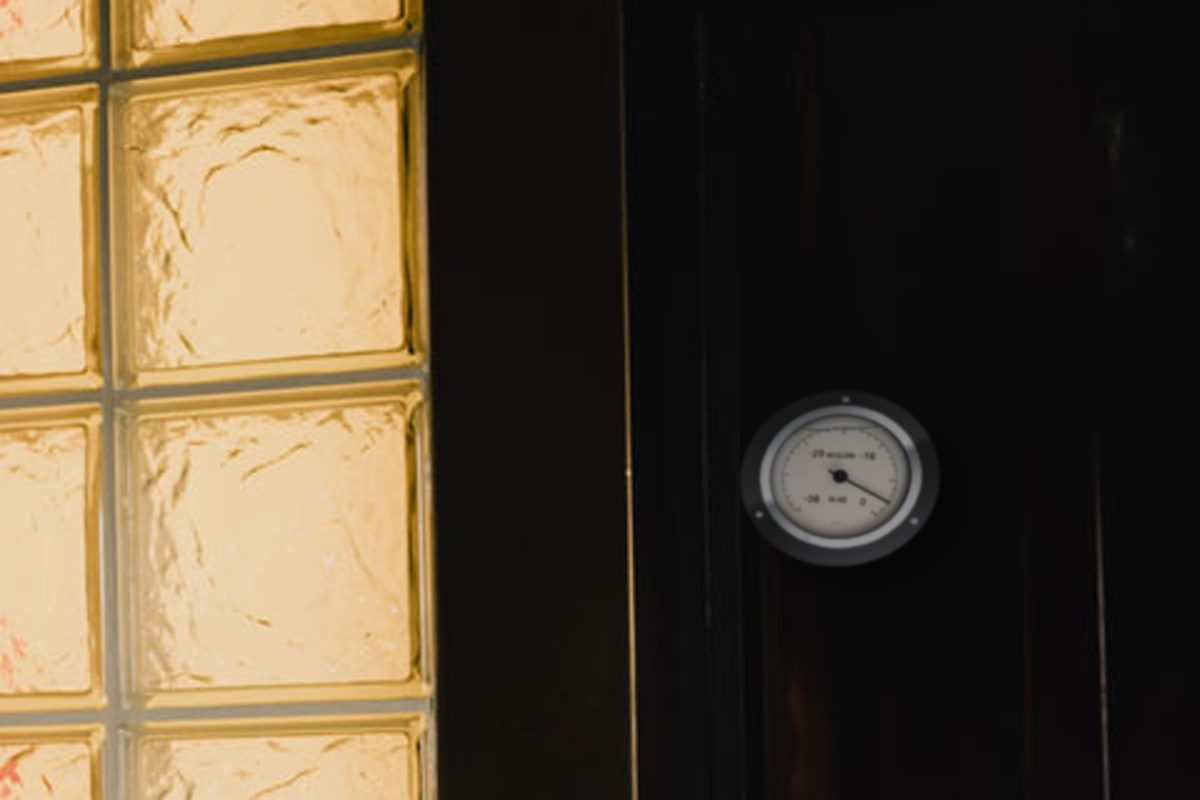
-2 inHg
